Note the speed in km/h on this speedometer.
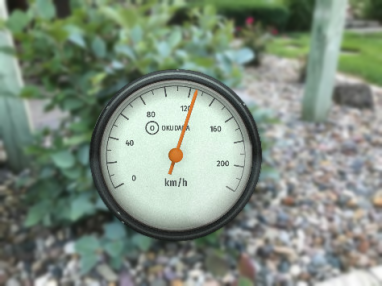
125 km/h
